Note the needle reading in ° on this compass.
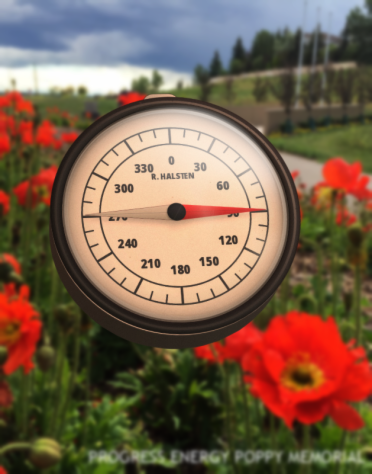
90 °
